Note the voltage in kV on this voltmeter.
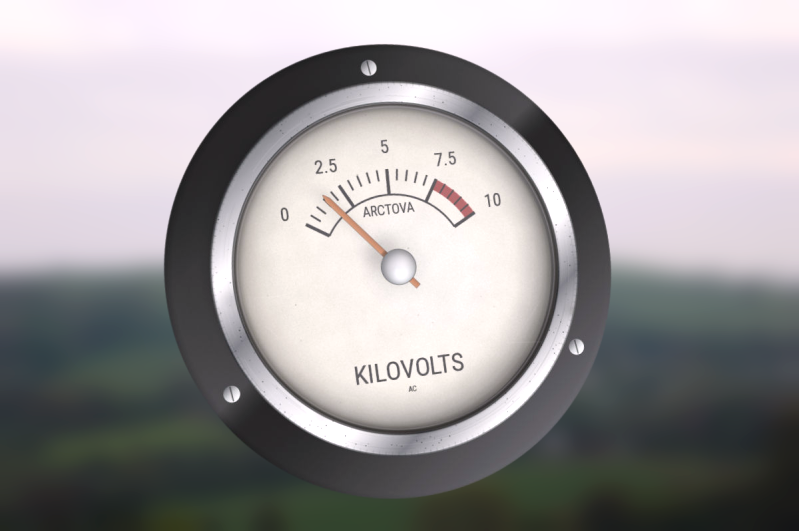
1.5 kV
